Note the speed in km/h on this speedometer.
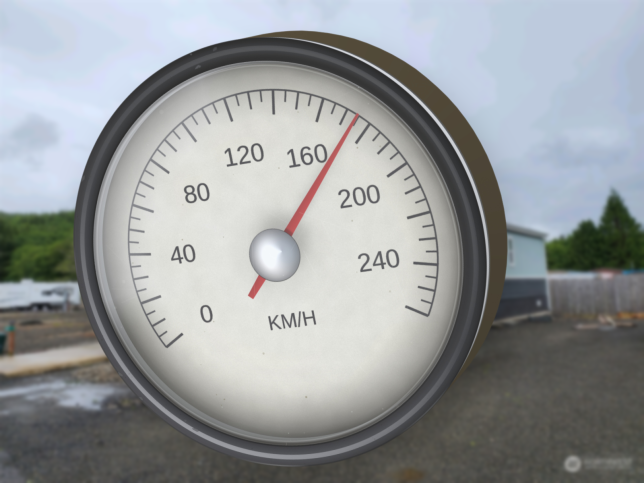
175 km/h
